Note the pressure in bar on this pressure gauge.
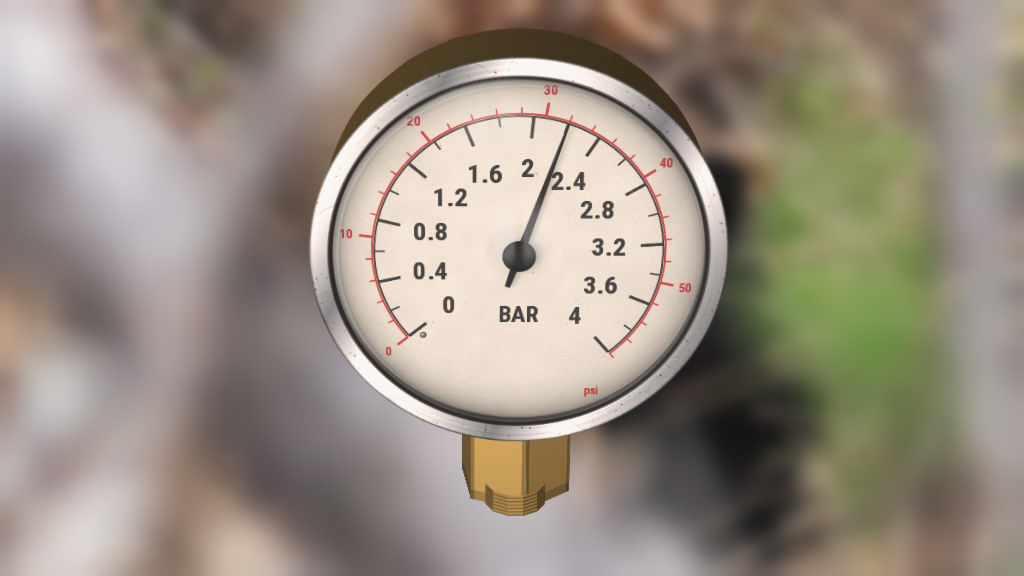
2.2 bar
